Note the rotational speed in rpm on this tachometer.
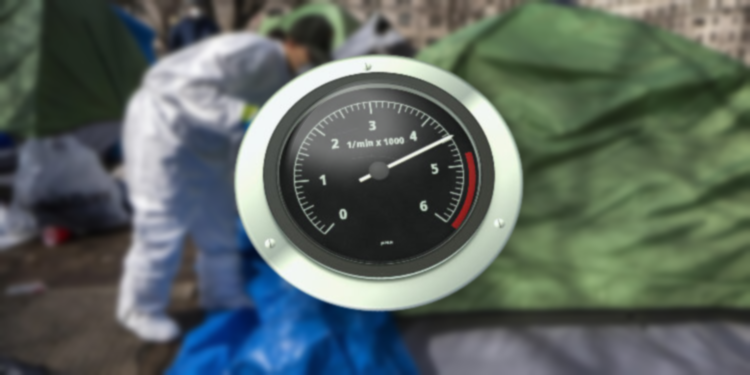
4500 rpm
